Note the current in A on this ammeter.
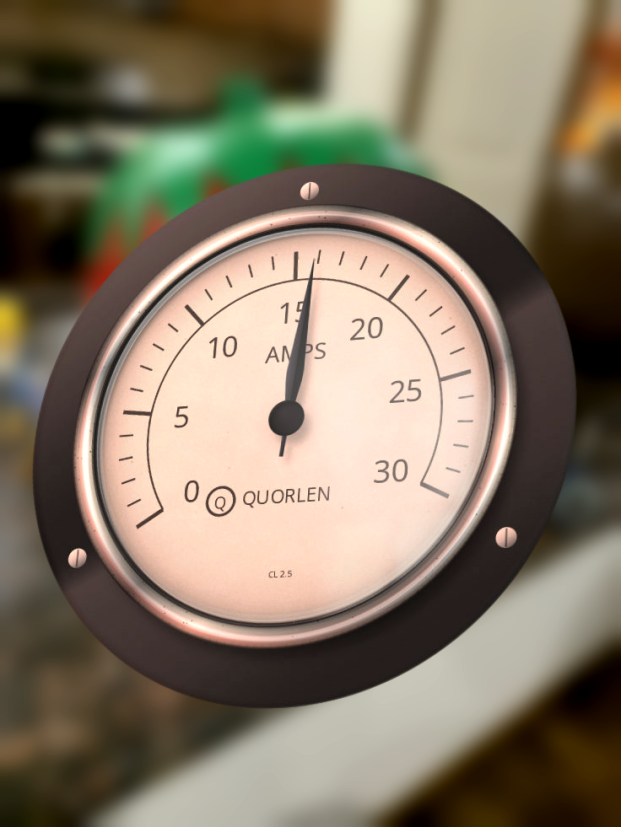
16 A
